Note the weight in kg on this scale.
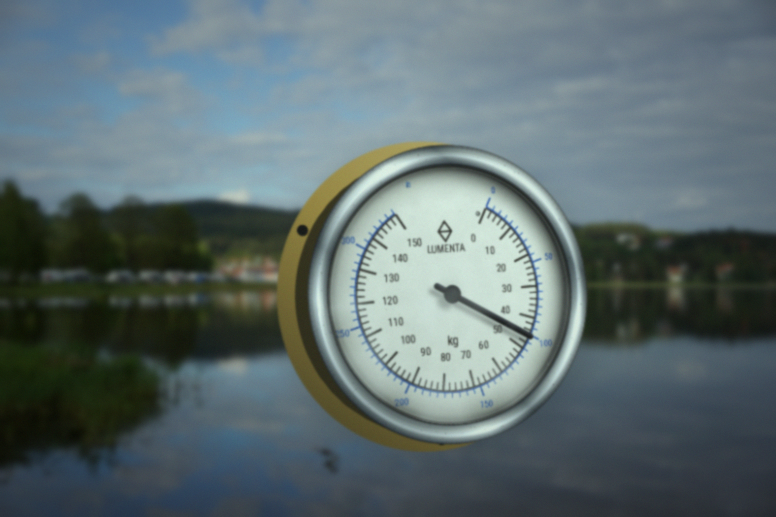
46 kg
